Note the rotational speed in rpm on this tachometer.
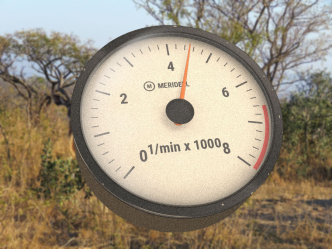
4500 rpm
